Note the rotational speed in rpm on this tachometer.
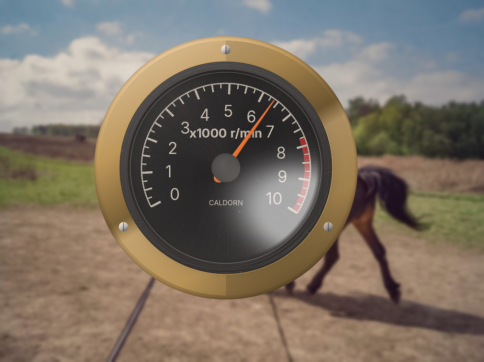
6375 rpm
